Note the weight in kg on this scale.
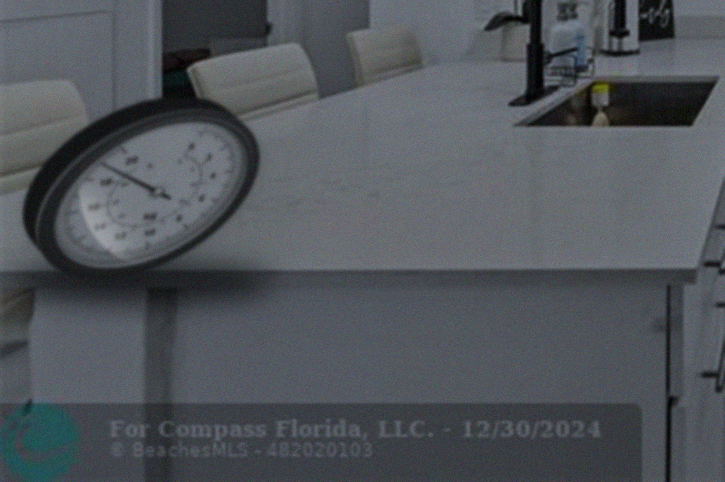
19 kg
